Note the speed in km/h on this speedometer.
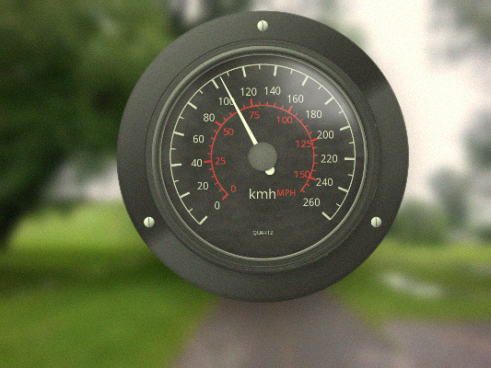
105 km/h
